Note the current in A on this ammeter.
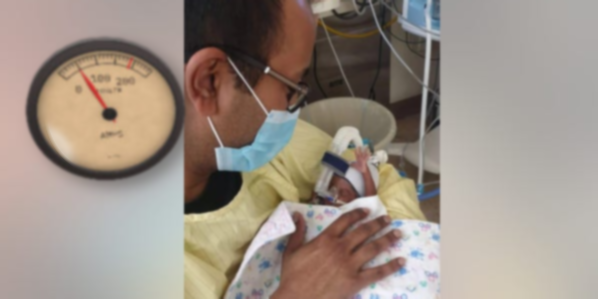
50 A
